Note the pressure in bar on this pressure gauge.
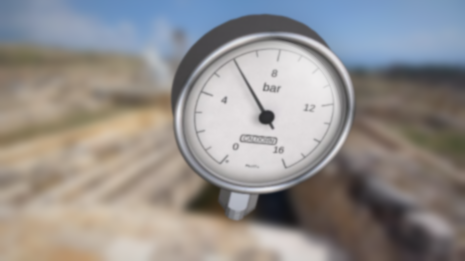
6 bar
